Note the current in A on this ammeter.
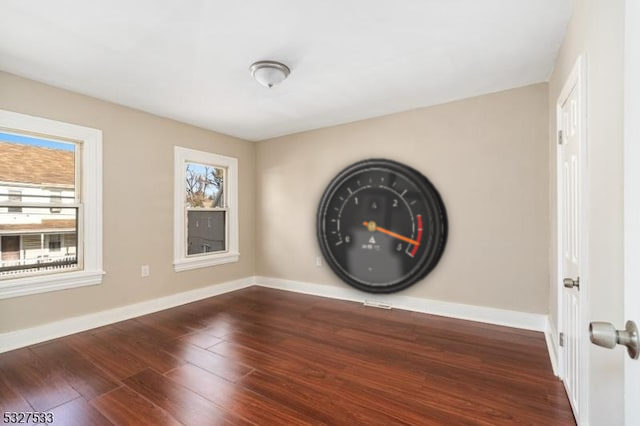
2.8 A
